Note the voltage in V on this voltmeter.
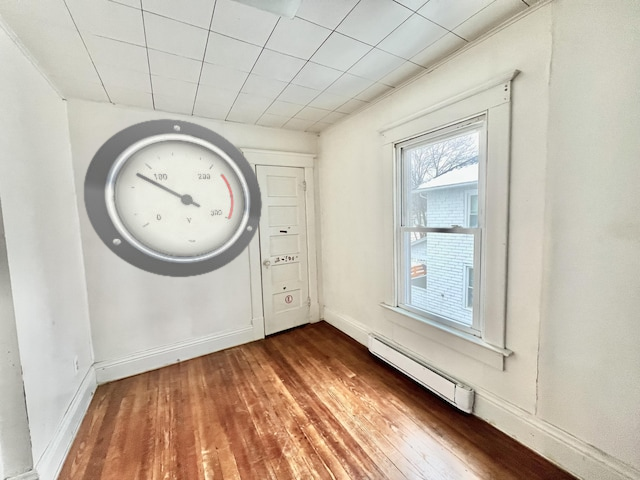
80 V
